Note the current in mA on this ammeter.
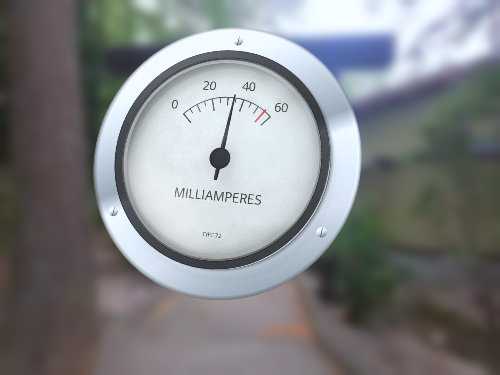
35 mA
